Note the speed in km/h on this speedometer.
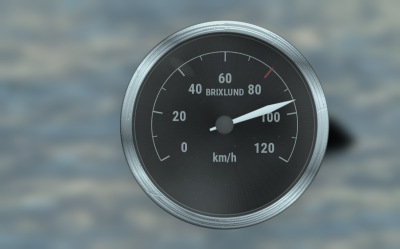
95 km/h
